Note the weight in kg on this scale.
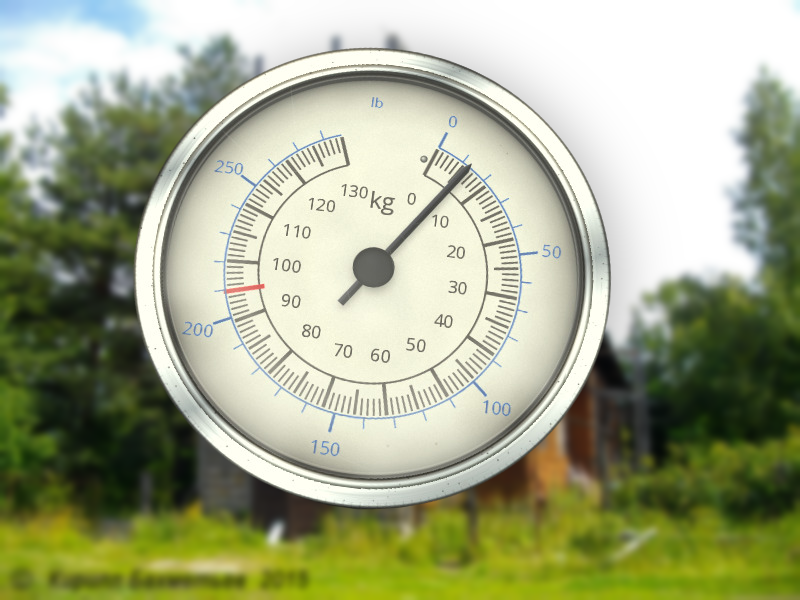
6 kg
